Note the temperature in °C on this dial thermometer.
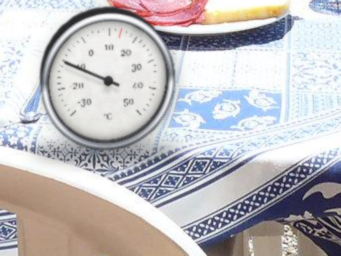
-10 °C
